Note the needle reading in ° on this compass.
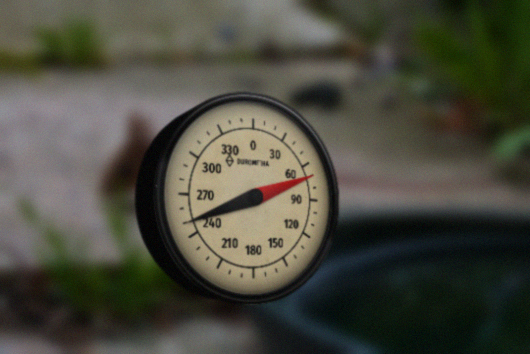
70 °
